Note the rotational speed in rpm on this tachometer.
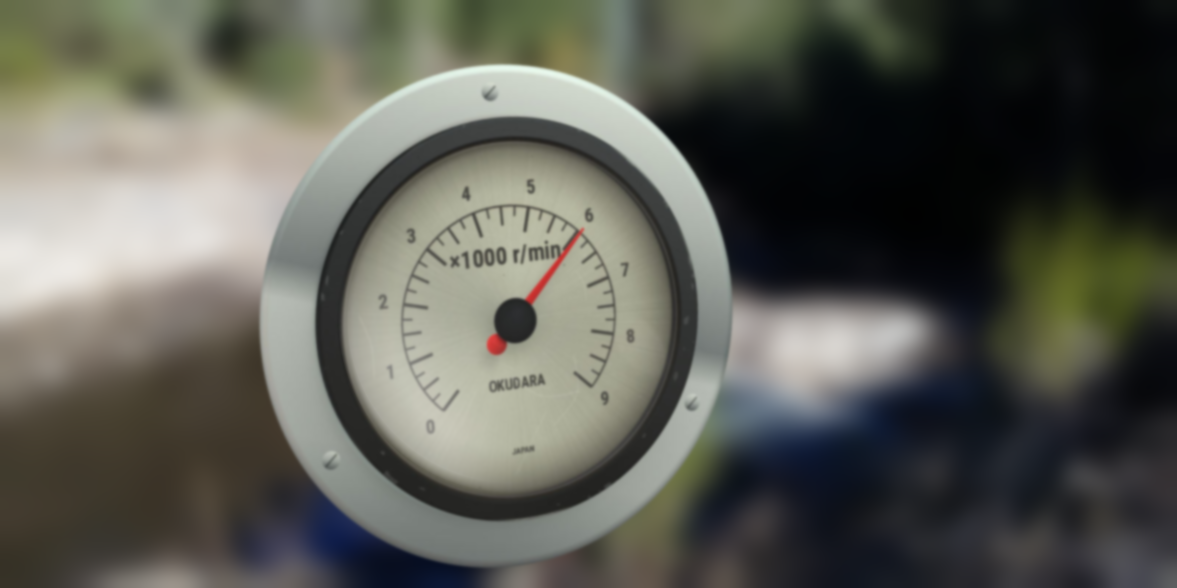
6000 rpm
